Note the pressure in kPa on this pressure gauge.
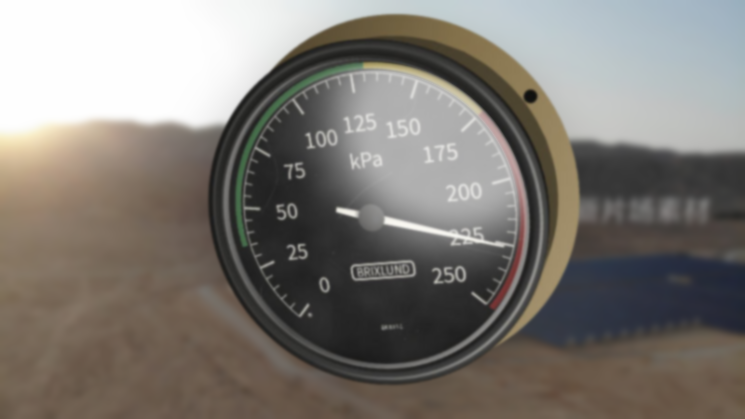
225 kPa
